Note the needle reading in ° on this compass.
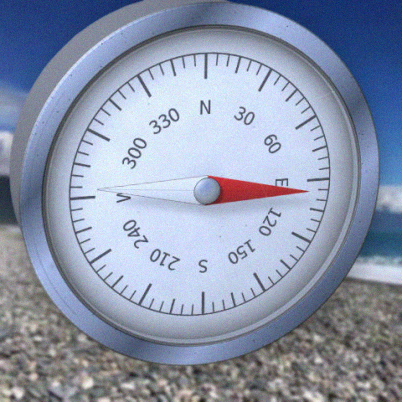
95 °
